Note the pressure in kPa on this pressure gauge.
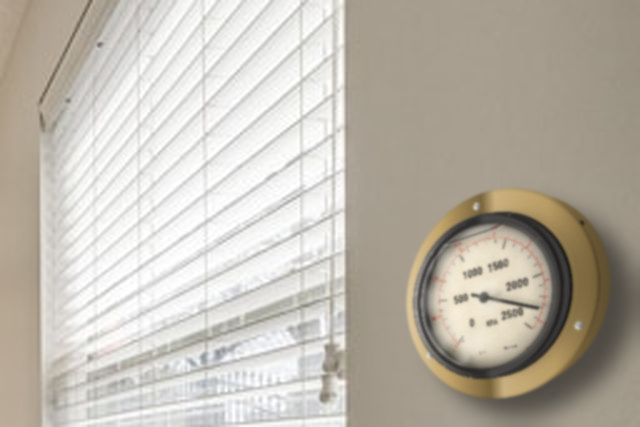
2300 kPa
